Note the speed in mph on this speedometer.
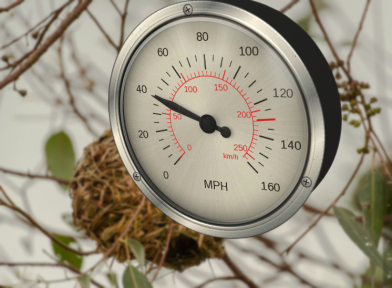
40 mph
